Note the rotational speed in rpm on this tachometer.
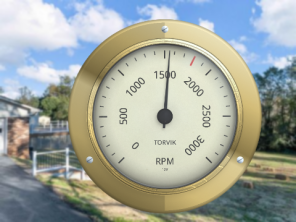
1550 rpm
